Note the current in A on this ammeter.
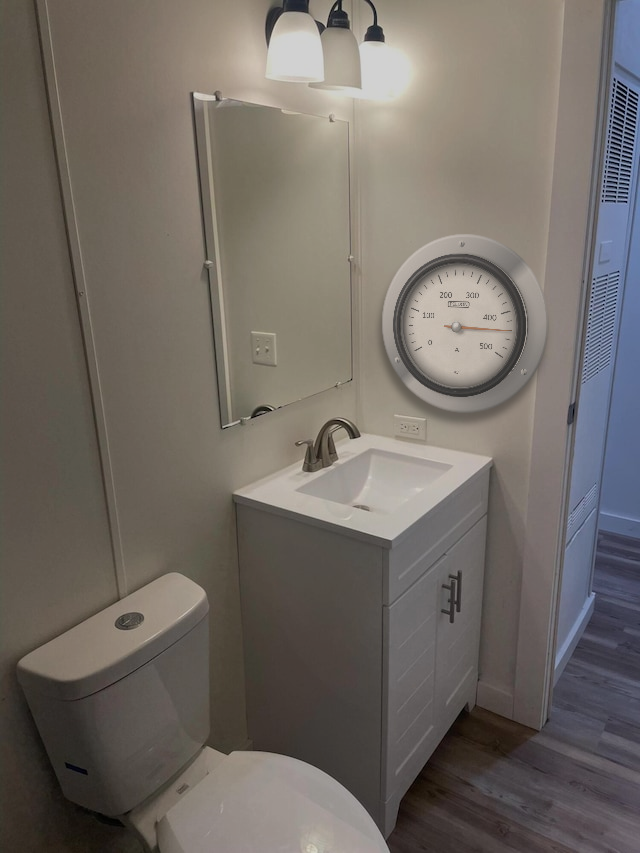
440 A
